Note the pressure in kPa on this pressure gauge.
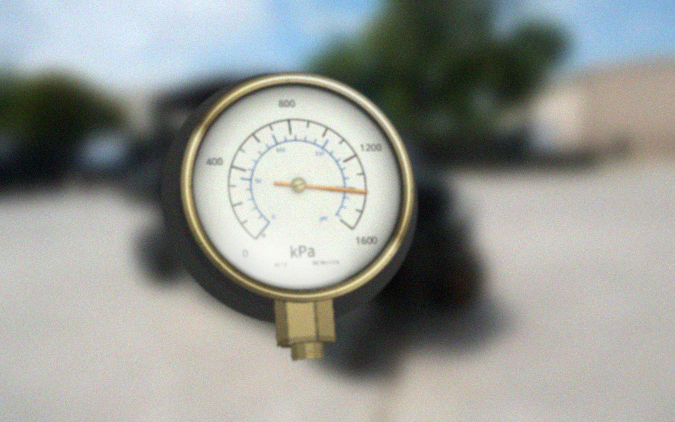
1400 kPa
